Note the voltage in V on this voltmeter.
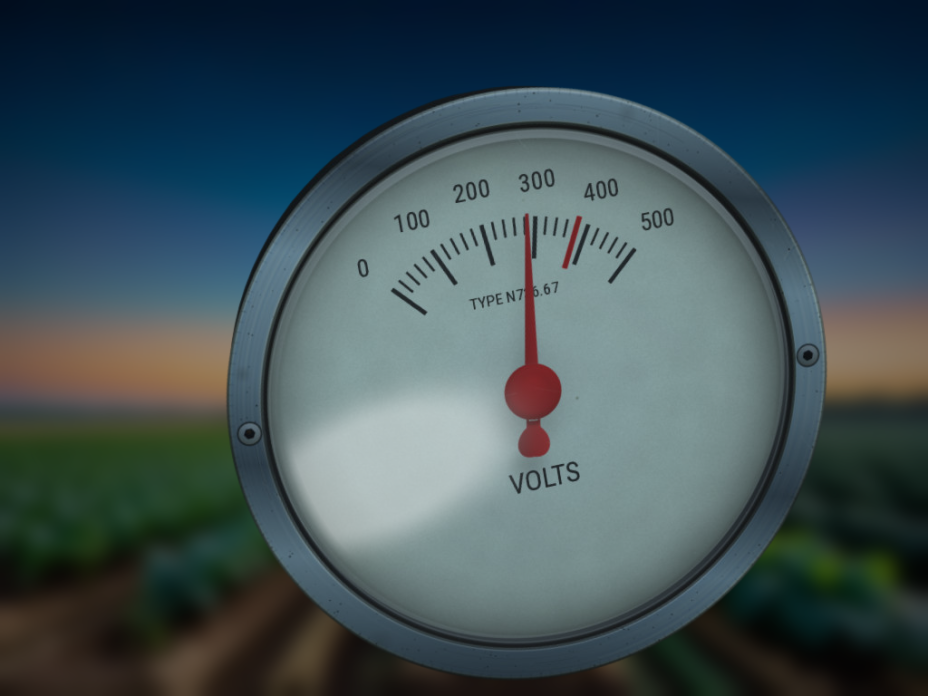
280 V
